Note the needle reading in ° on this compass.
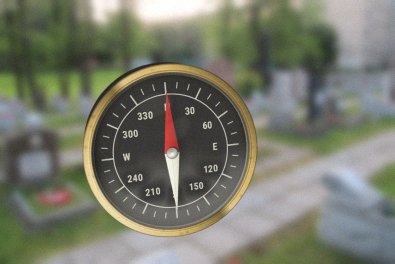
0 °
